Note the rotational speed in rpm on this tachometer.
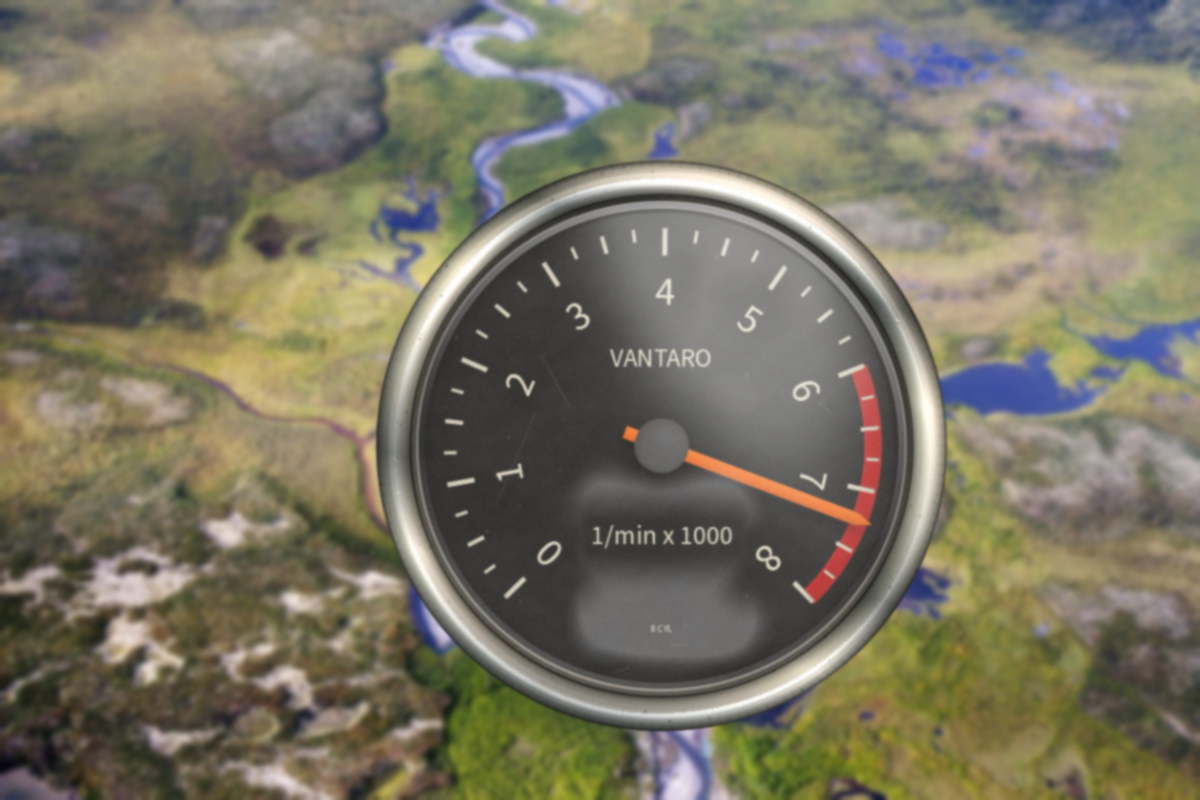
7250 rpm
